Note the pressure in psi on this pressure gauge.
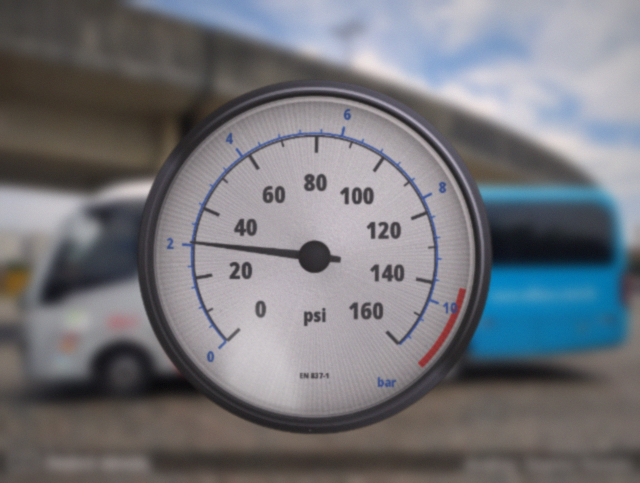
30 psi
